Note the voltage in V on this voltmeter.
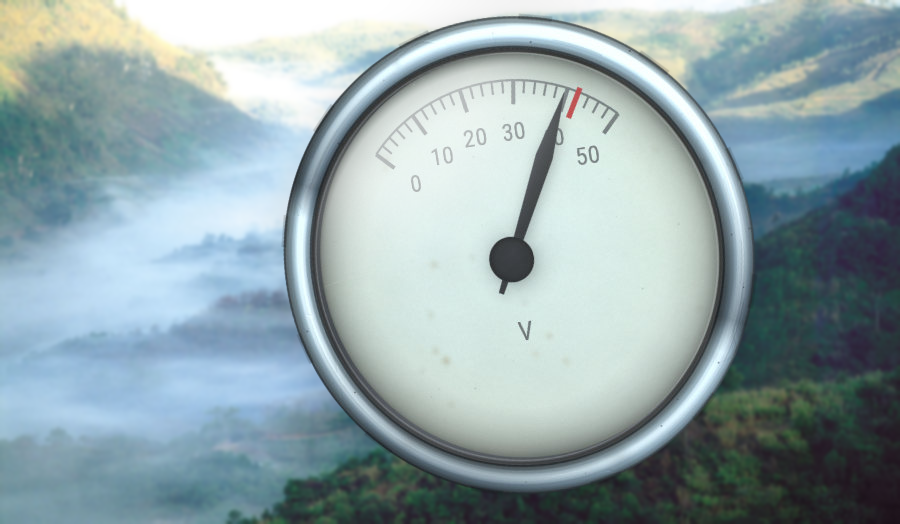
40 V
